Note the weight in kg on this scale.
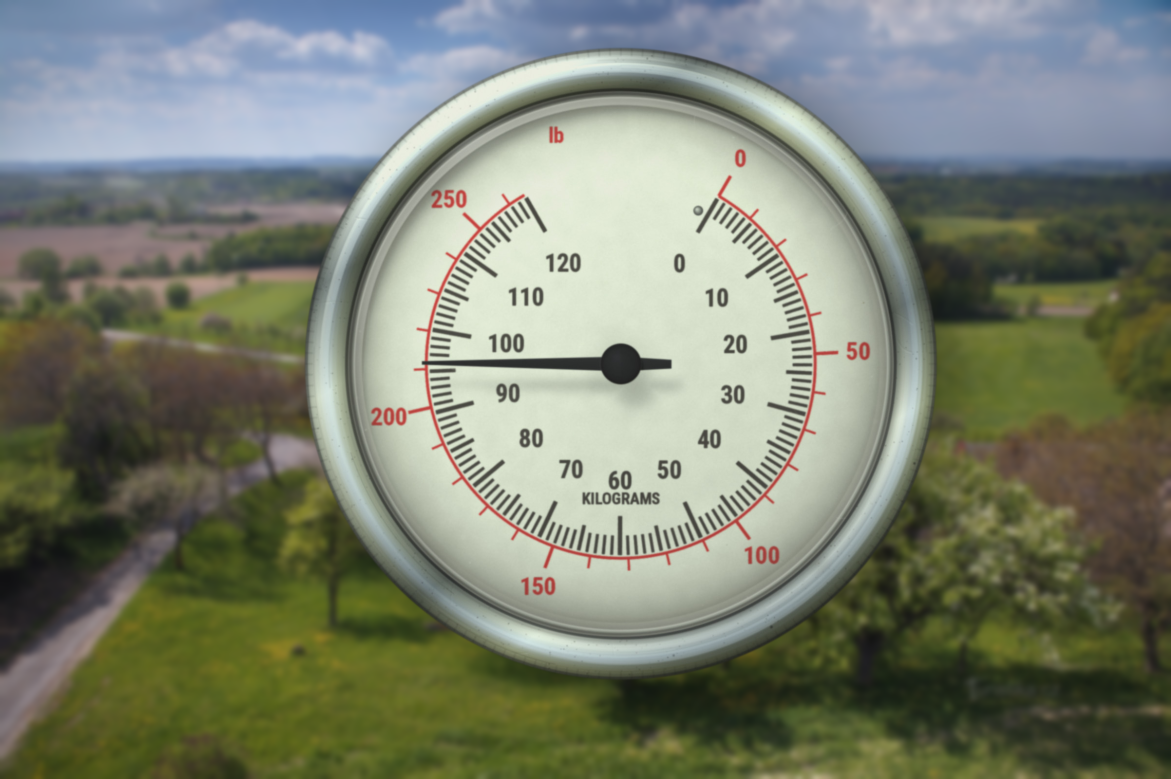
96 kg
